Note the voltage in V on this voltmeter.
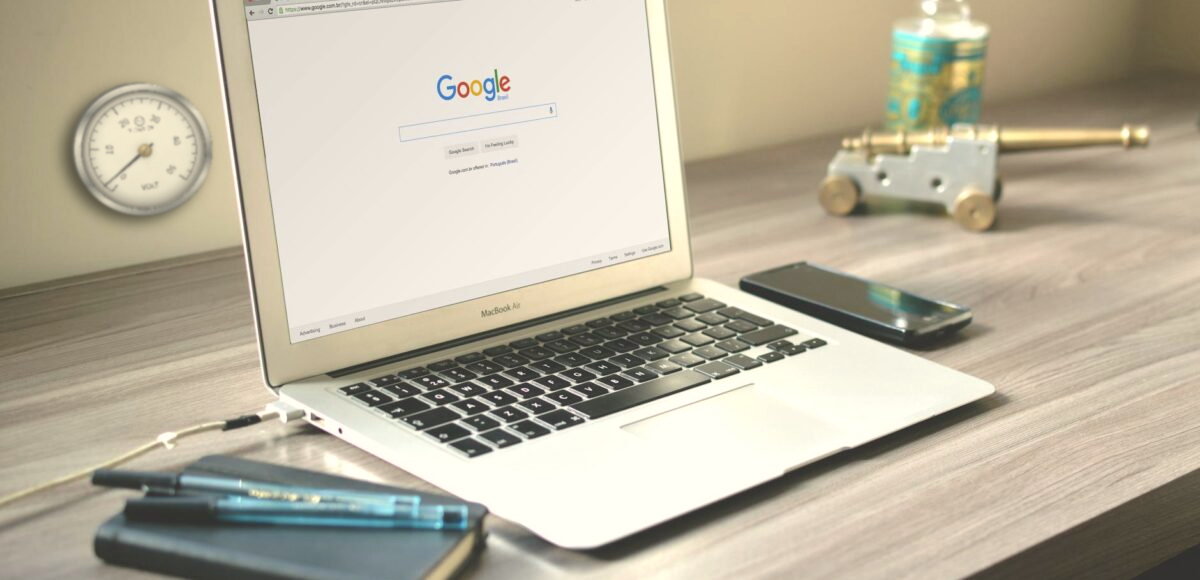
2 V
